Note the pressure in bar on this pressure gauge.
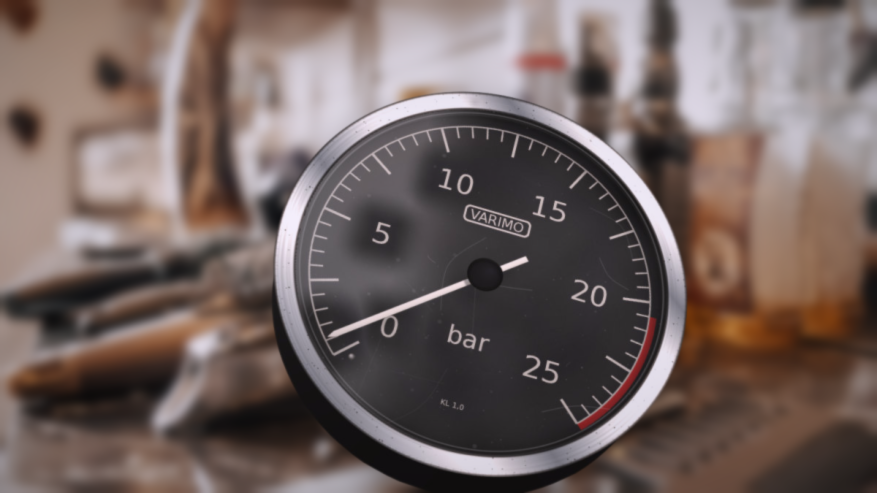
0.5 bar
